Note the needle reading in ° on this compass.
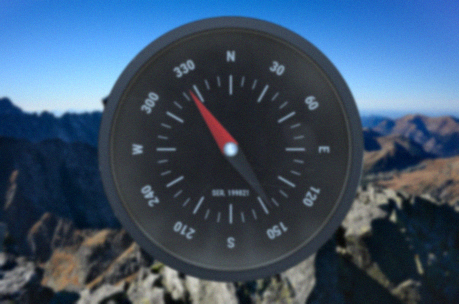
325 °
